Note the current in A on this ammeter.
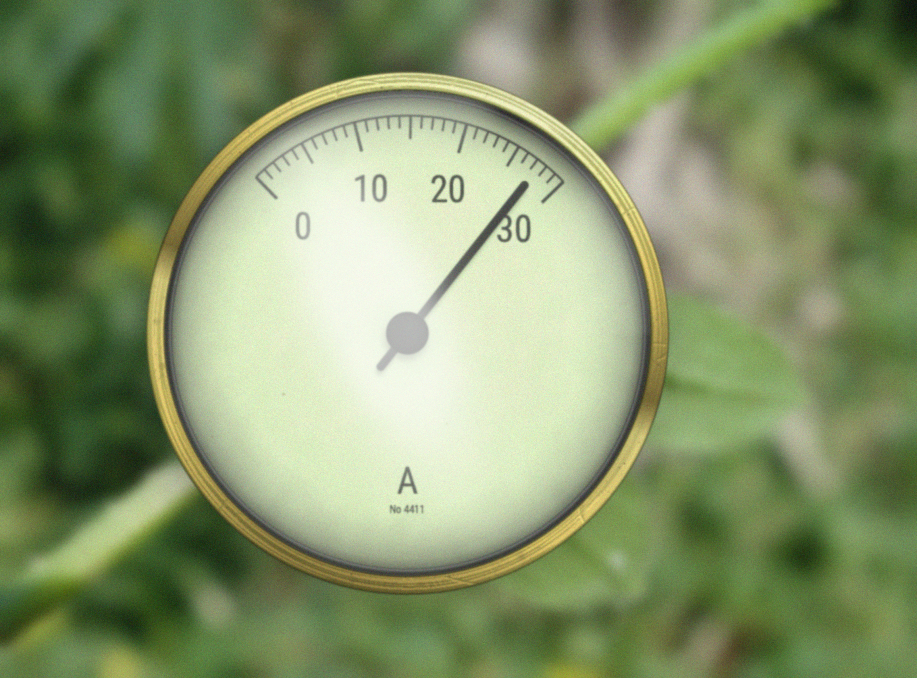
27.5 A
